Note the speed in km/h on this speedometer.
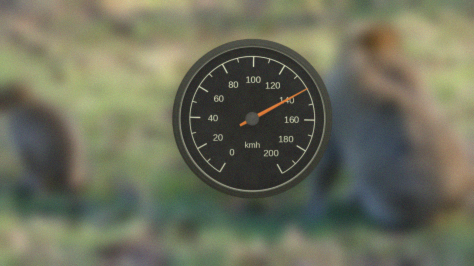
140 km/h
